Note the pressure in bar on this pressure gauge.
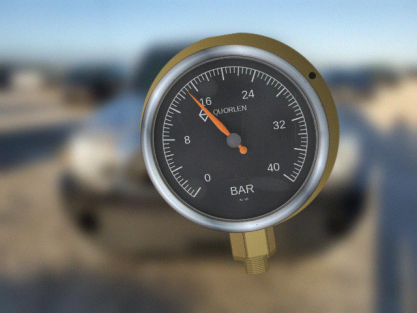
15 bar
